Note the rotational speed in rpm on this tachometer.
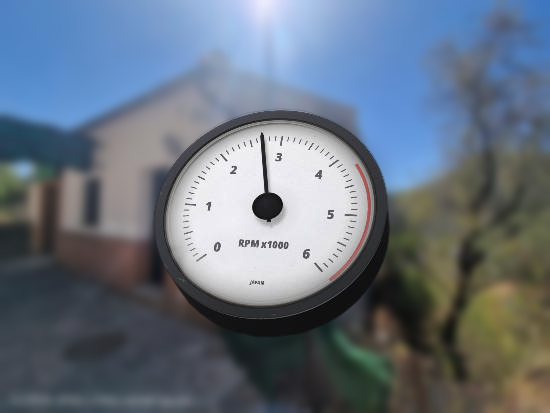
2700 rpm
